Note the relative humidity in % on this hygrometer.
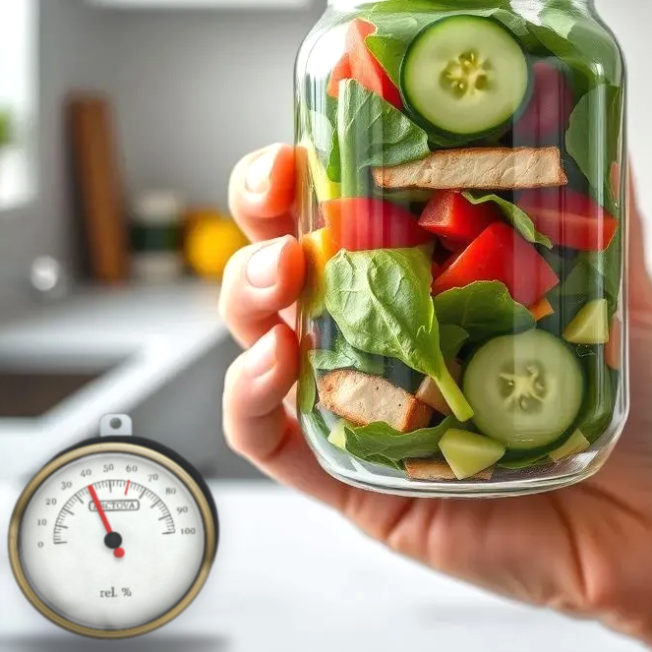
40 %
